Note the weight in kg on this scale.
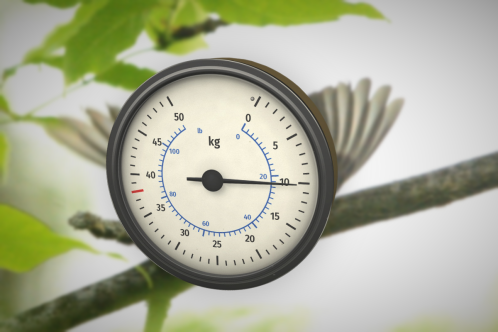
10 kg
